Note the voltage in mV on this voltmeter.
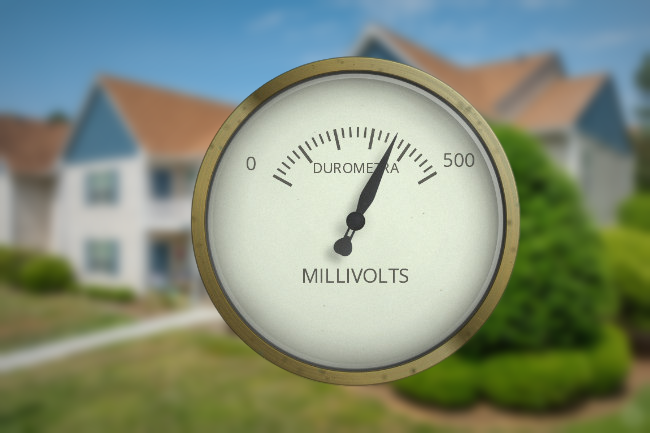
360 mV
